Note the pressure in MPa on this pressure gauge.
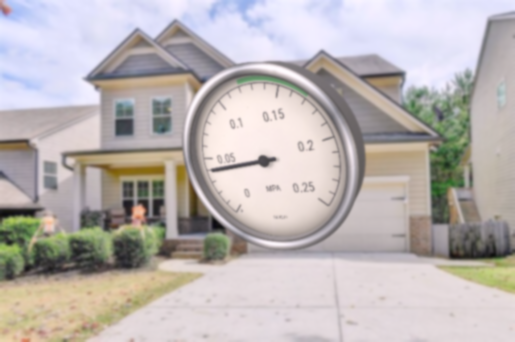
0.04 MPa
